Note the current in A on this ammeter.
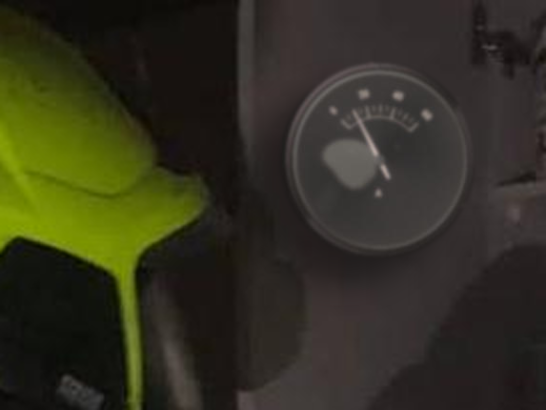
10 A
